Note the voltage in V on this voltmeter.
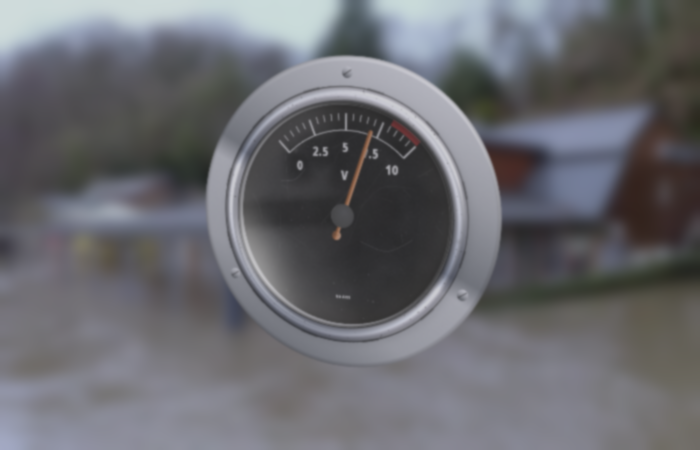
7 V
